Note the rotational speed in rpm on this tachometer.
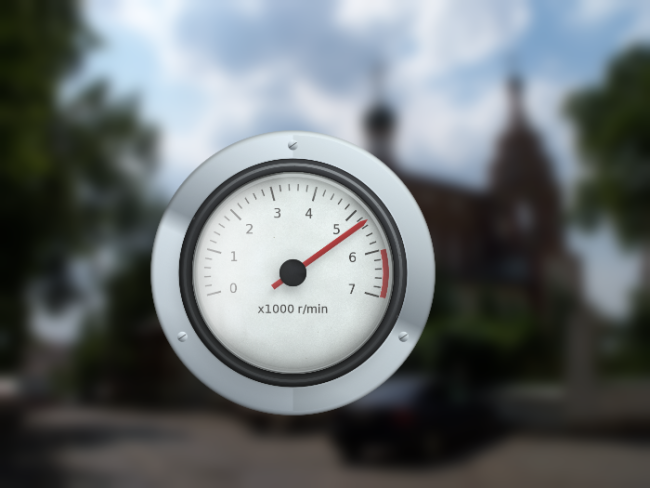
5300 rpm
